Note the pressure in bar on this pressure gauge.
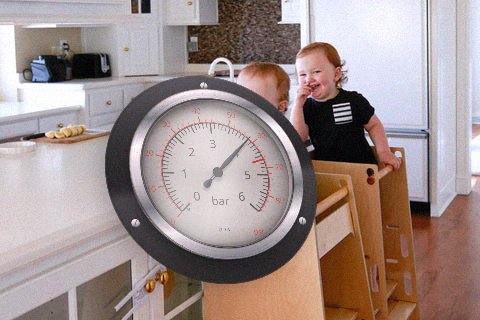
4 bar
